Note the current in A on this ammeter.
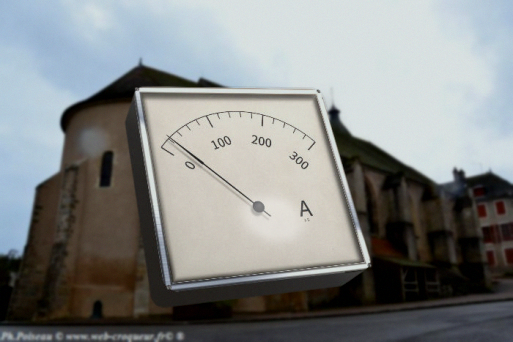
20 A
